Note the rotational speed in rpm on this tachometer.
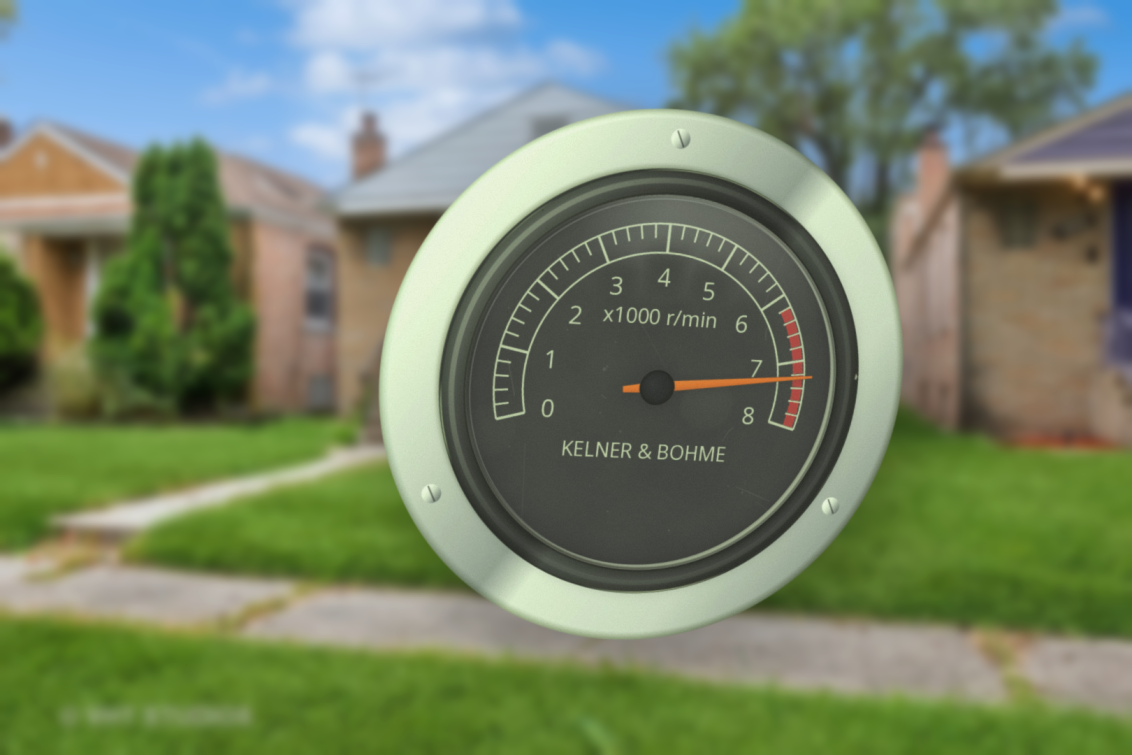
7200 rpm
